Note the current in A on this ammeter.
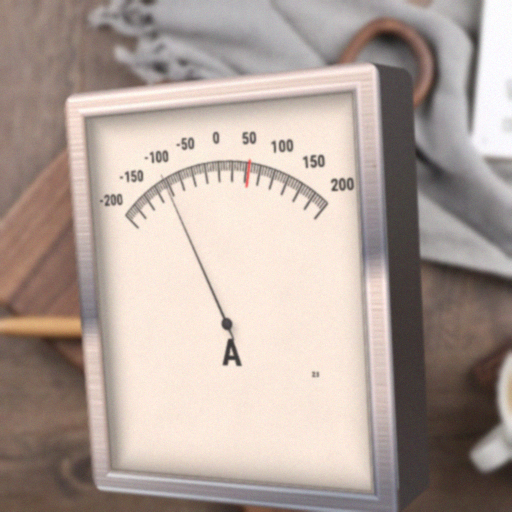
-100 A
